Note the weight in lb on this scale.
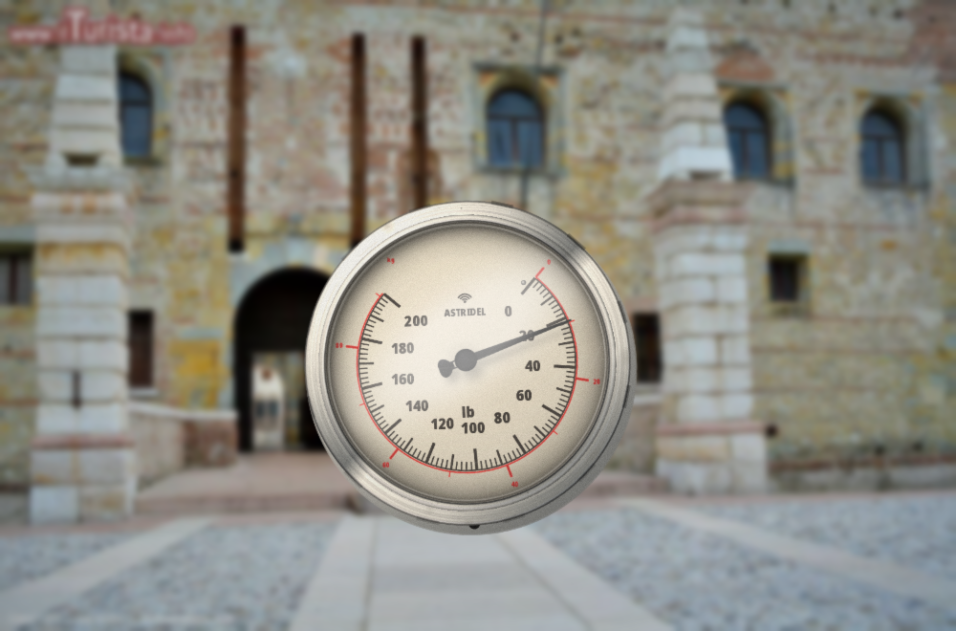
22 lb
